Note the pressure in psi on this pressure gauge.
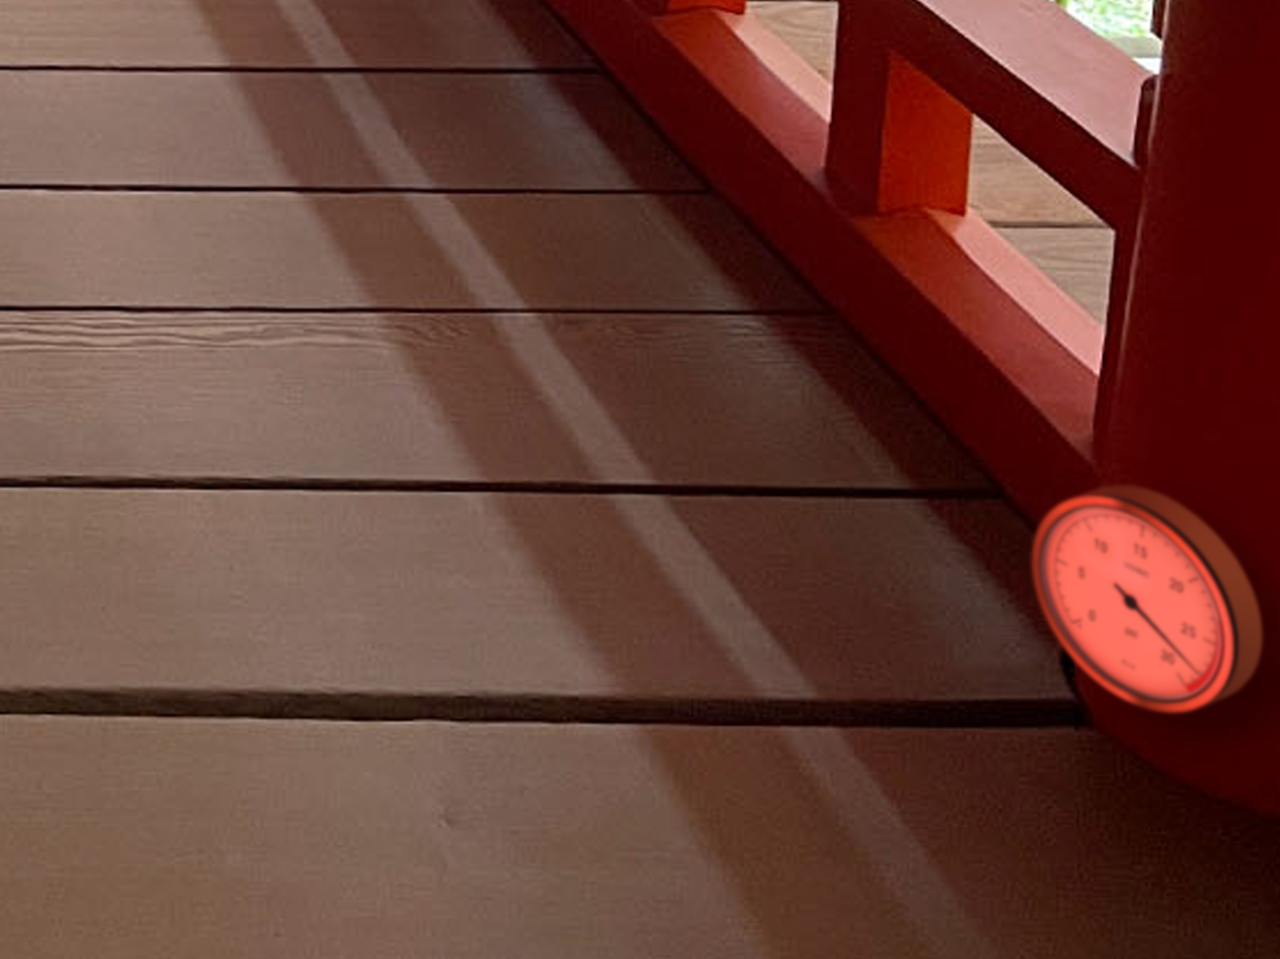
28 psi
